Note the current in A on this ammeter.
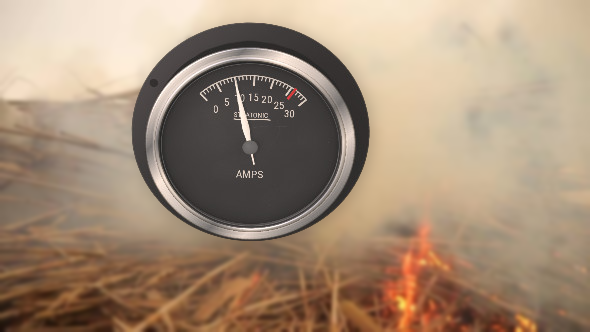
10 A
